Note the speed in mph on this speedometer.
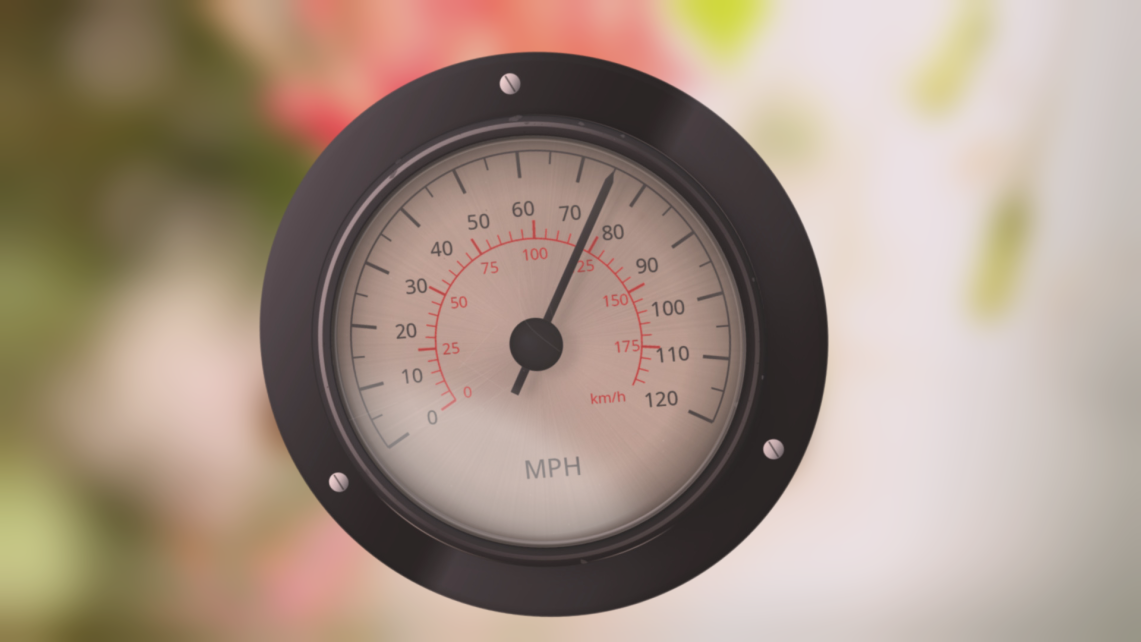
75 mph
